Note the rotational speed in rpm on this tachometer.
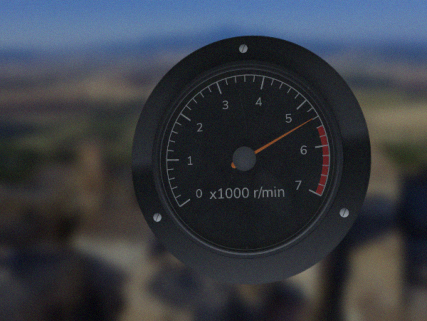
5400 rpm
